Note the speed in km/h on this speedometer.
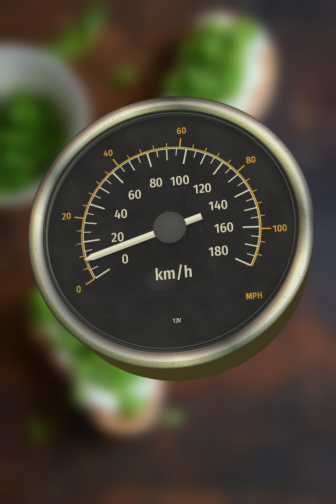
10 km/h
